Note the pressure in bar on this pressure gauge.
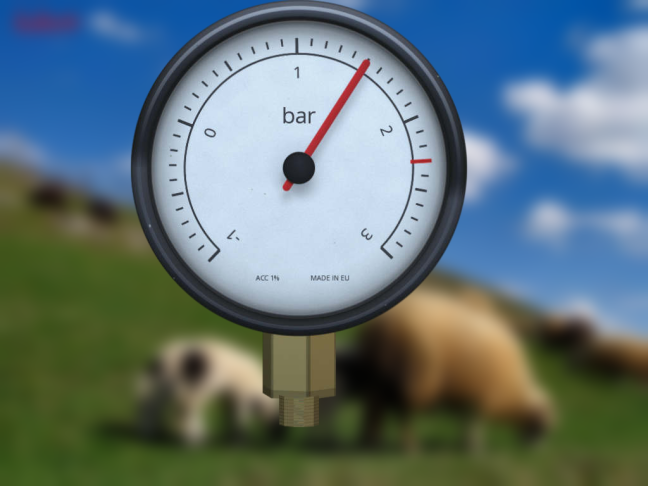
1.5 bar
